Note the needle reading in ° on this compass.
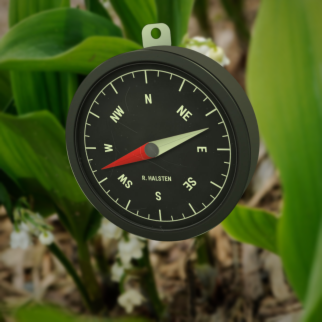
250 °
